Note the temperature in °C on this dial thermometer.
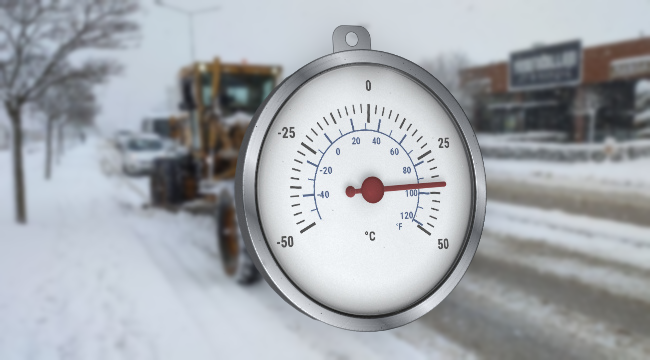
35 °C
